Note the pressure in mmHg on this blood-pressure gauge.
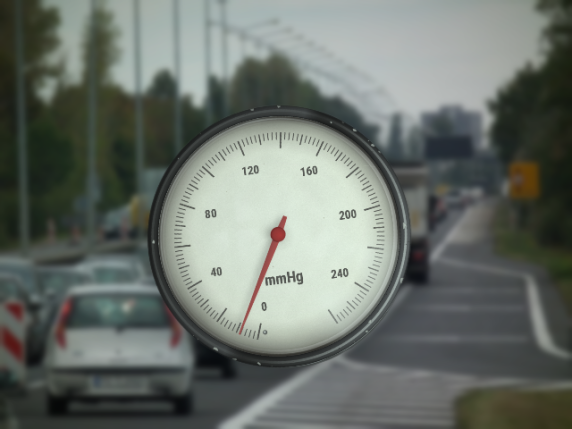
8 mmHg
